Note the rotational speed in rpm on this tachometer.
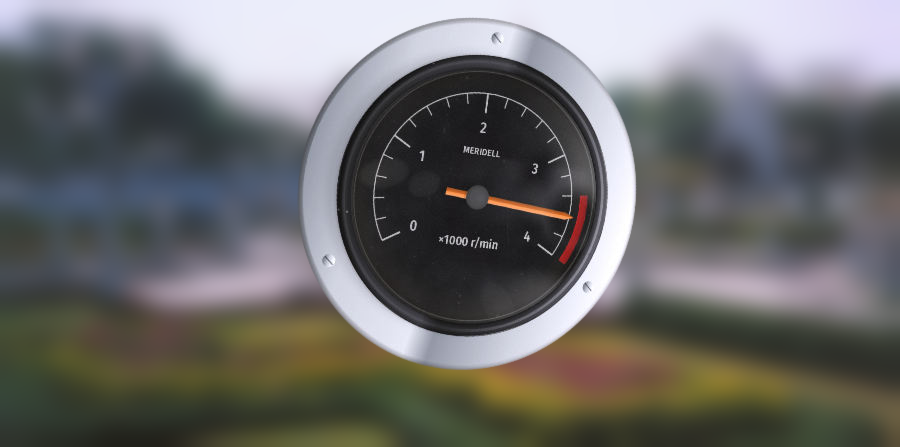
3600 rpm
